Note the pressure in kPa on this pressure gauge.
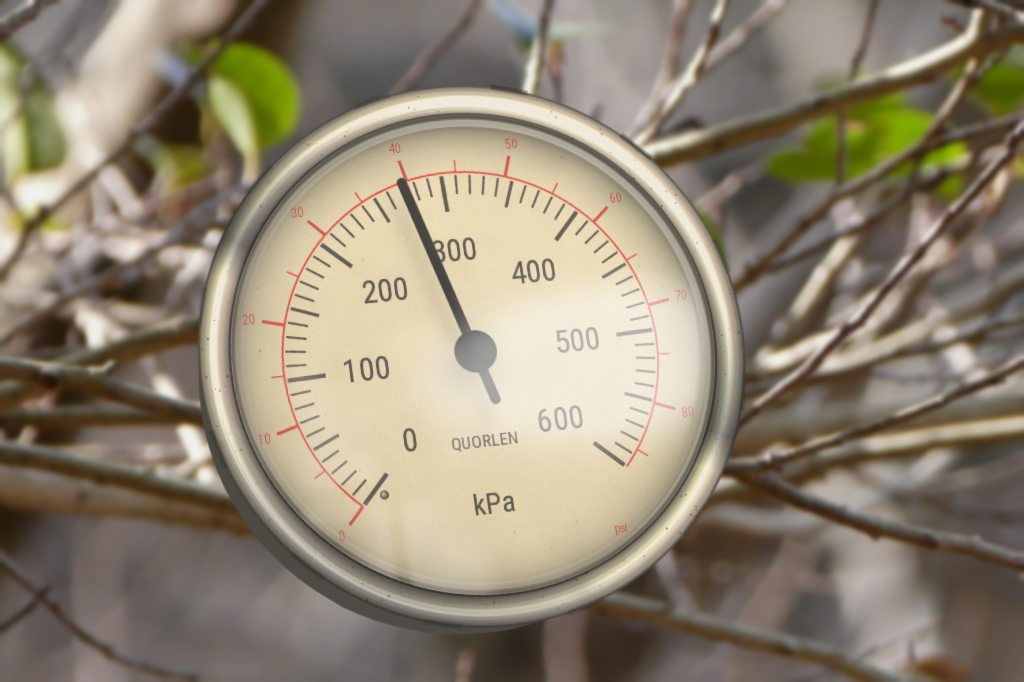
270 kPa
